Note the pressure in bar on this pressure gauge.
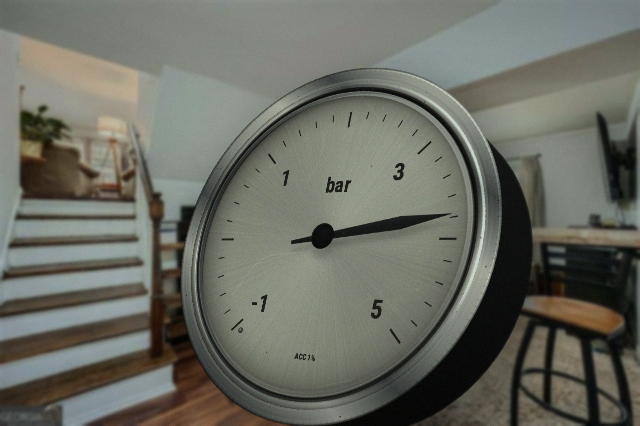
3.8 bar
